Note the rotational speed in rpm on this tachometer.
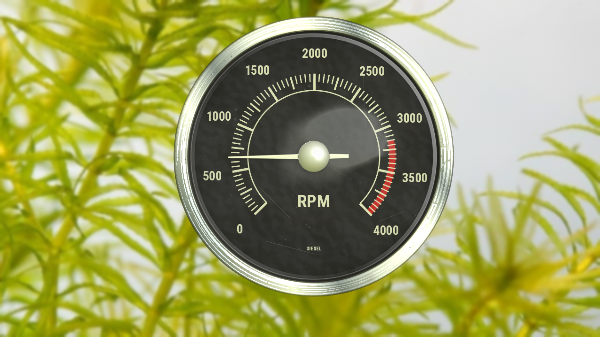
650 rpm
